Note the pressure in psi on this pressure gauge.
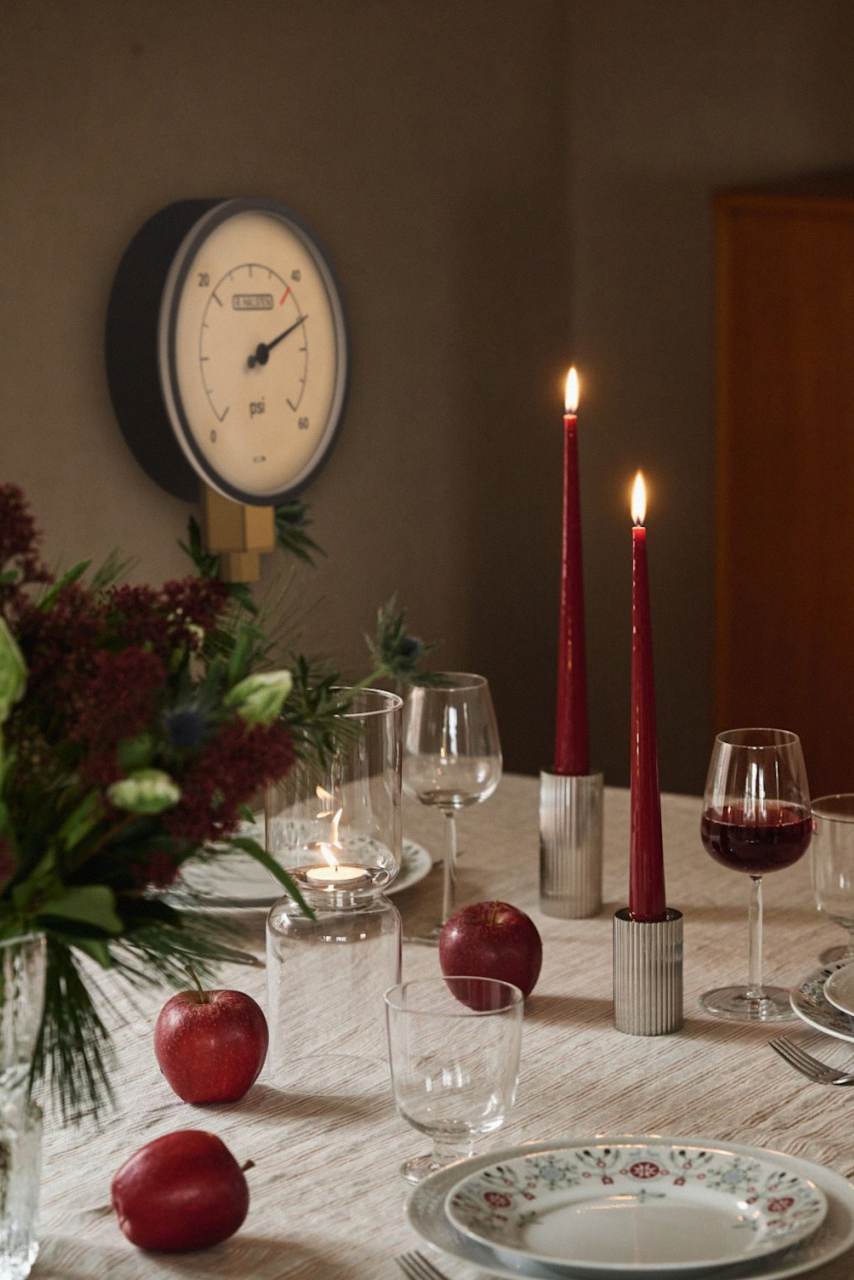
45 psi
